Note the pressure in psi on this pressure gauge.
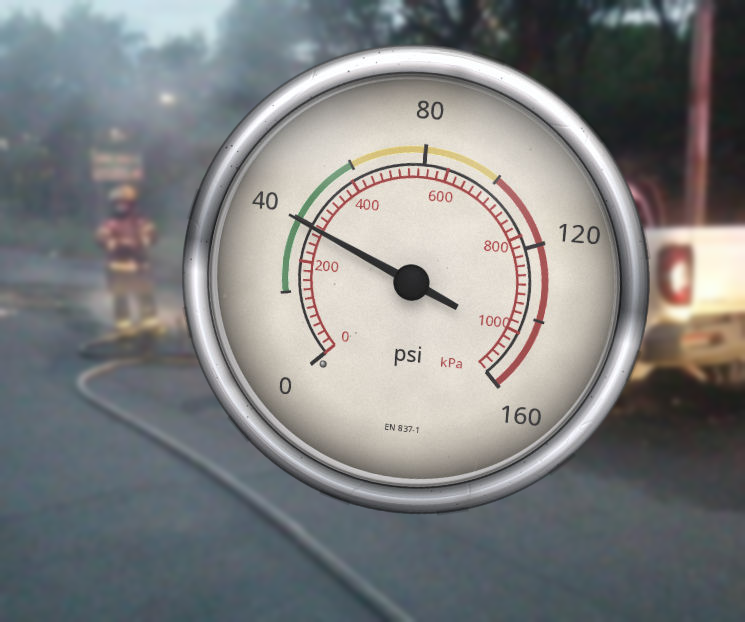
40 psi
